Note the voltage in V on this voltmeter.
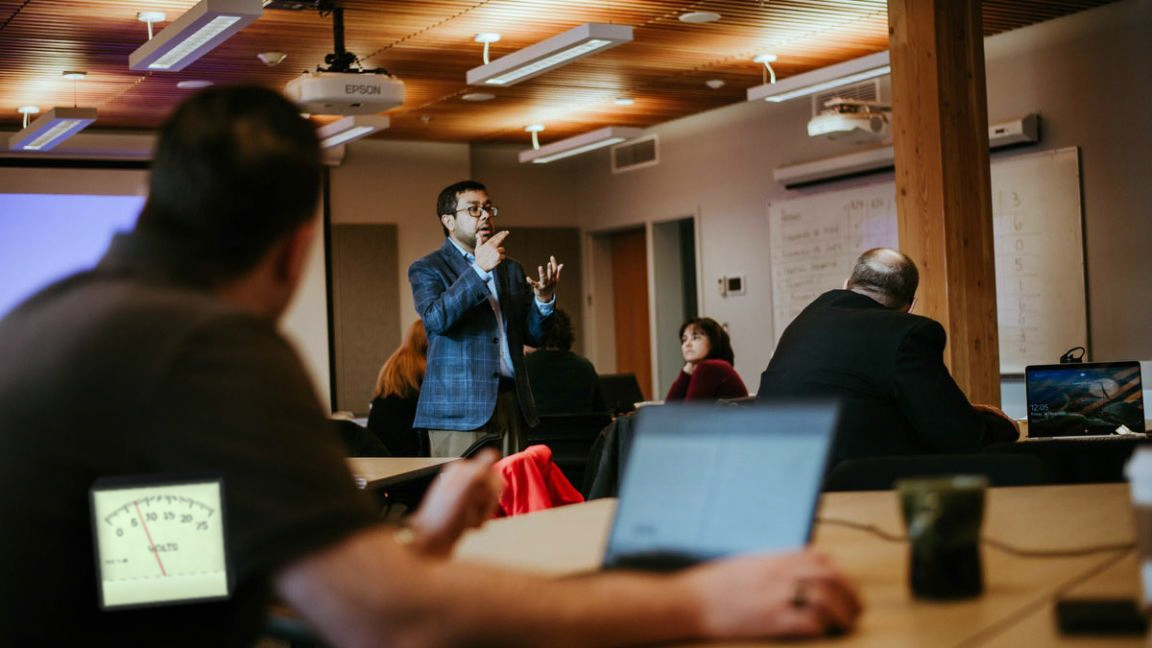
7.5 V
